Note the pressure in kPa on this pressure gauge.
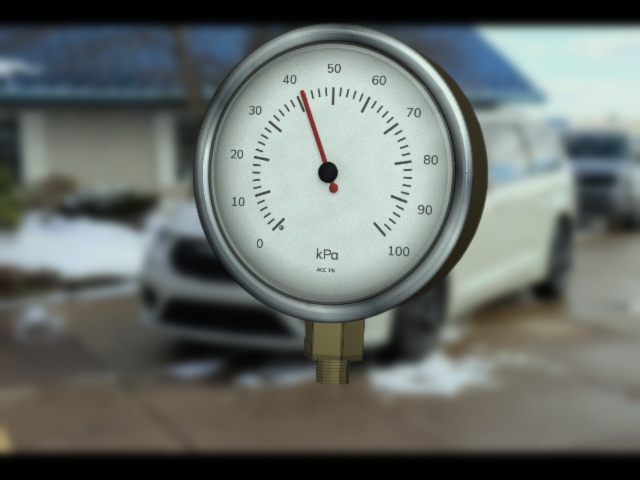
42 kPa
